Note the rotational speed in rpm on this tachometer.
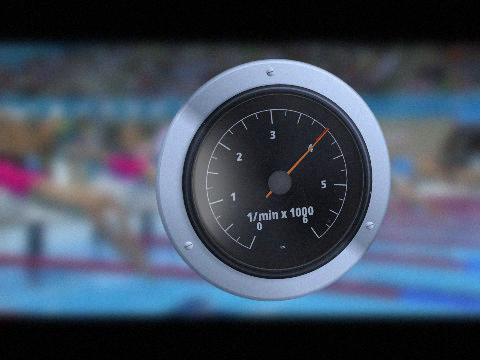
4000 rpm
